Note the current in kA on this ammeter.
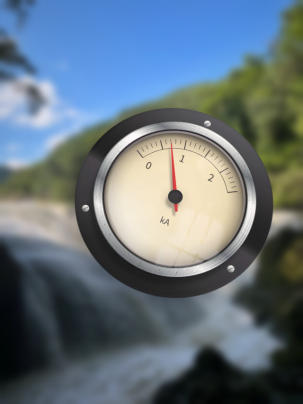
0.7 kA
